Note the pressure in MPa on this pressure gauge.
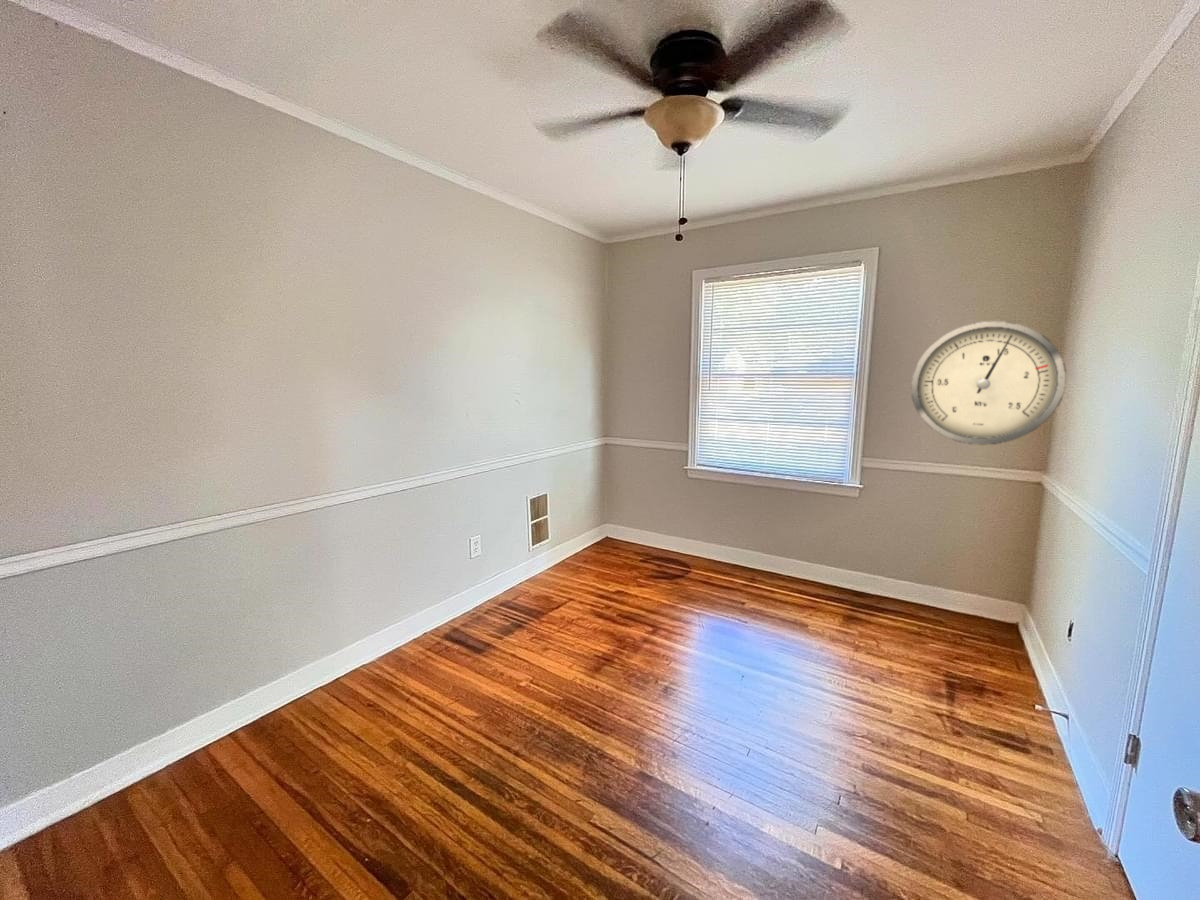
1.5 MPa
